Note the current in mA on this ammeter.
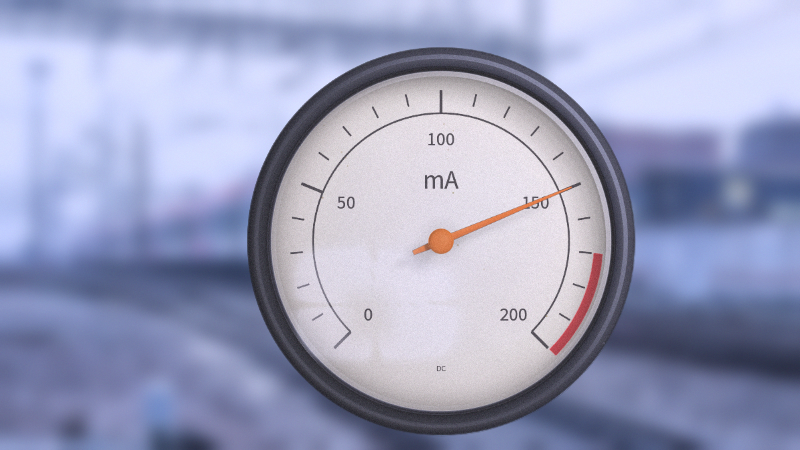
150 mA
